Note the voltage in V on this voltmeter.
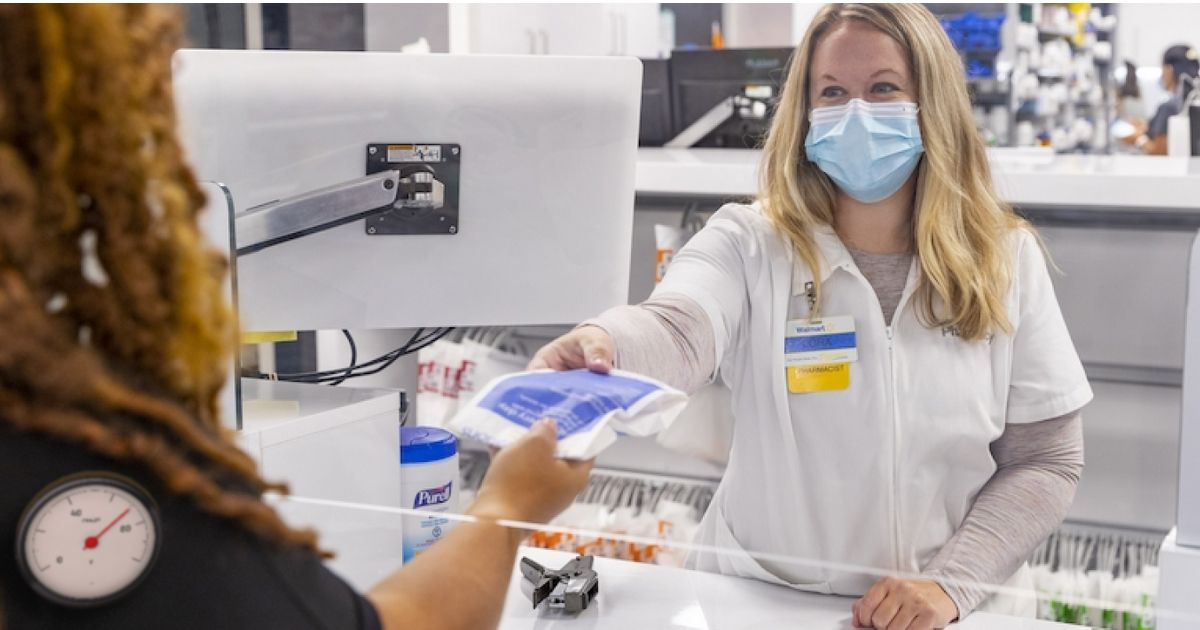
70 V
